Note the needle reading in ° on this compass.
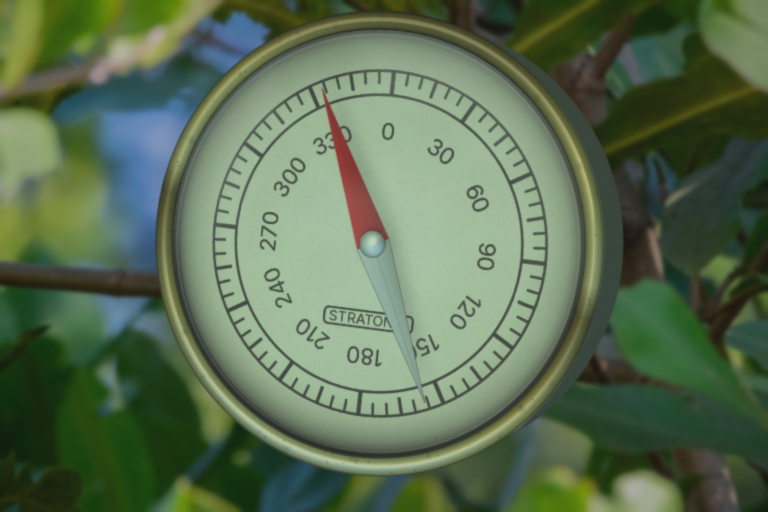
335 °
